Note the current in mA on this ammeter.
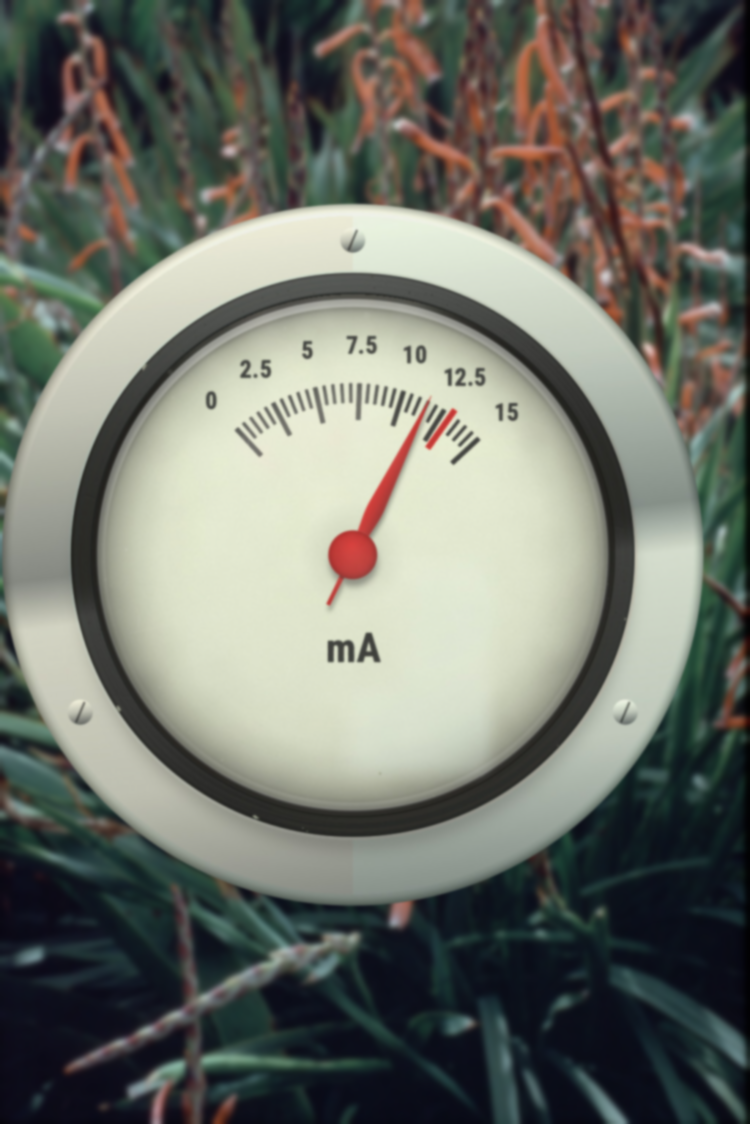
11.5 mA
